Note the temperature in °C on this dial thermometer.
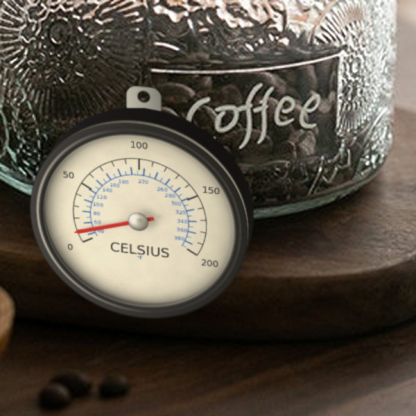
10 °C
